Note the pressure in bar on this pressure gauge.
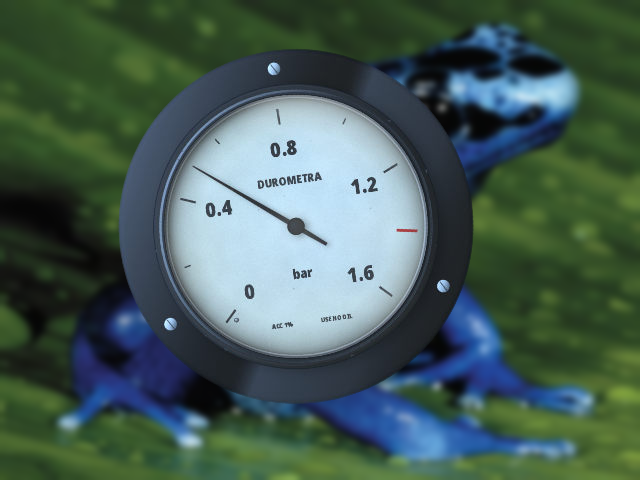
0.5 bar
